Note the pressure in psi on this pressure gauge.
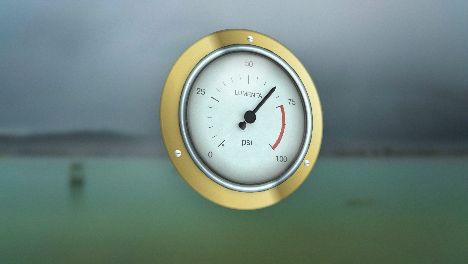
65 psi
